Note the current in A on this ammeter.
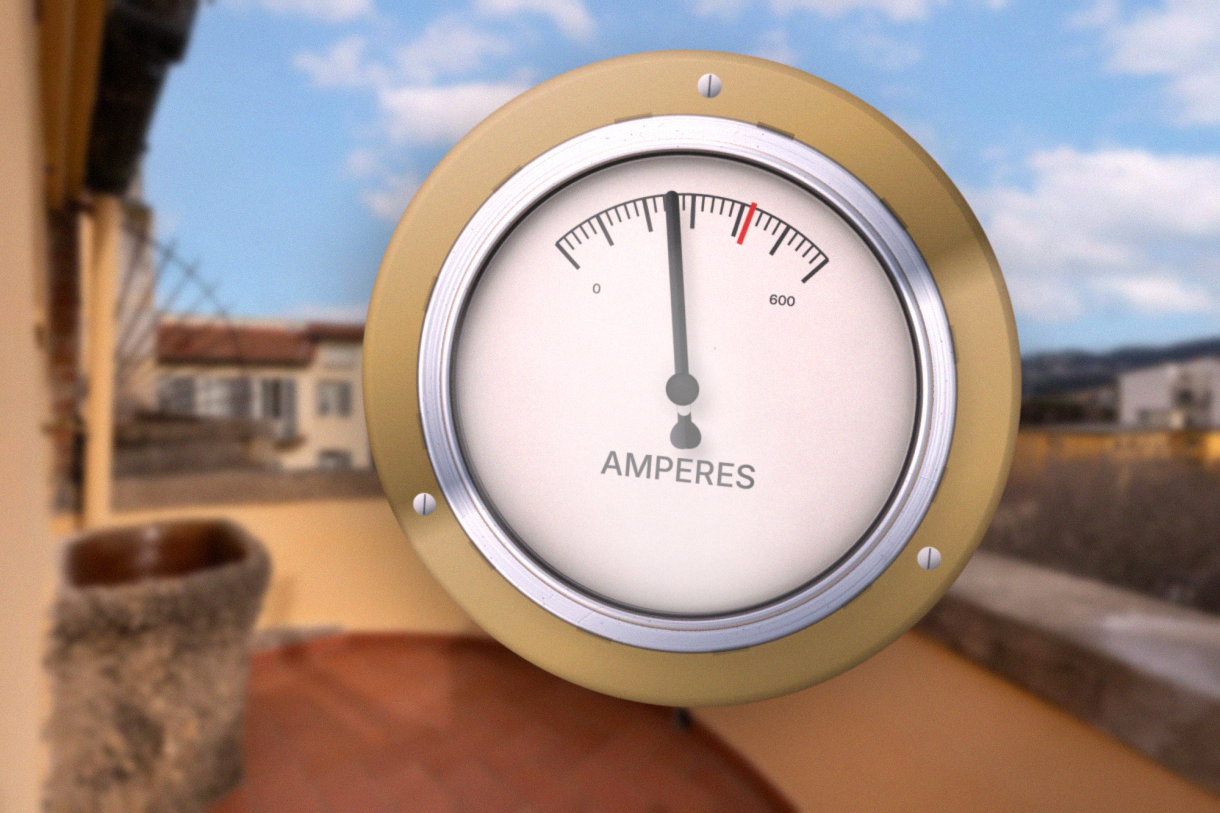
260 A
